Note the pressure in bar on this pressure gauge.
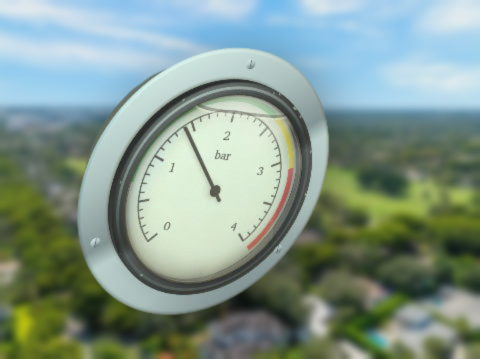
1.4 bar
